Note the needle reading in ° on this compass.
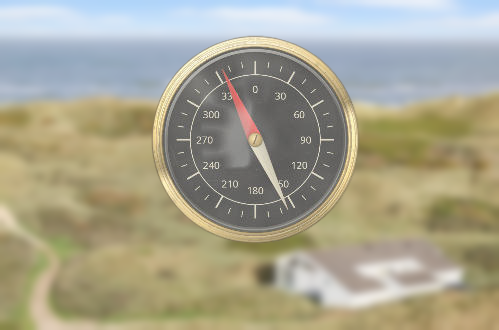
335 °
